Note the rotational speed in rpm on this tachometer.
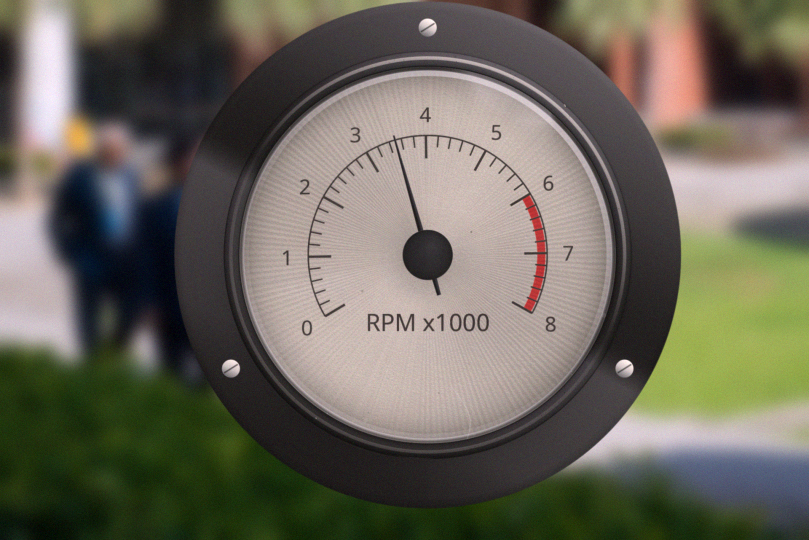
3500 rpm
